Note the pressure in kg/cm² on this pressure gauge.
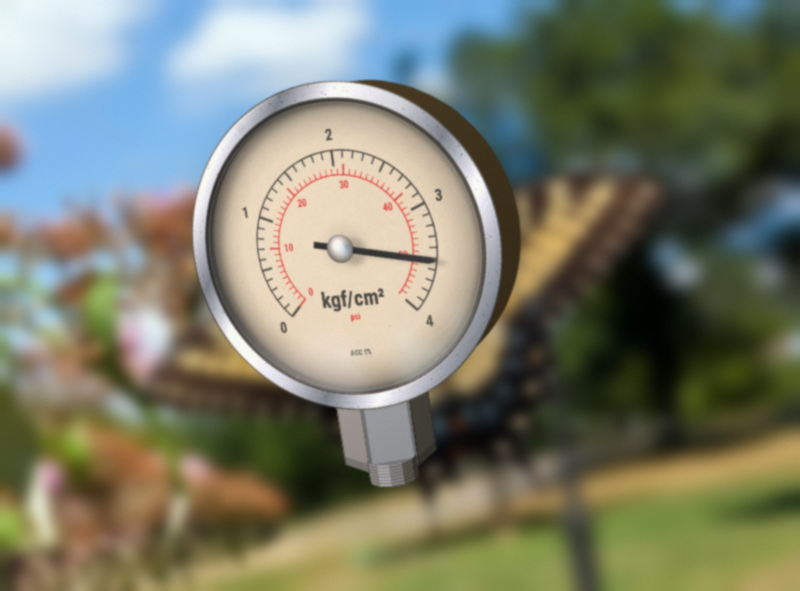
3.5 kg/cm²
